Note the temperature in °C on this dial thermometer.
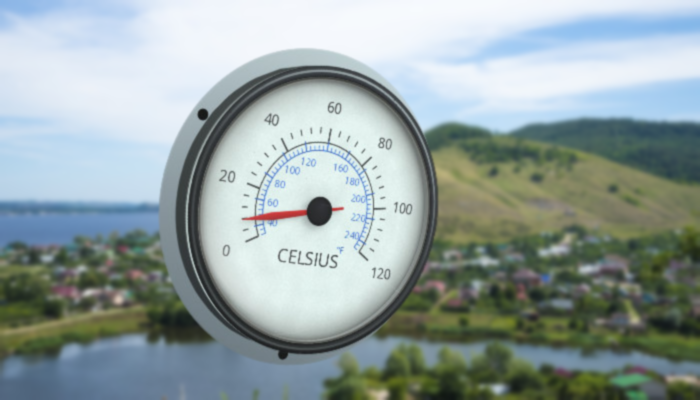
8 °C
